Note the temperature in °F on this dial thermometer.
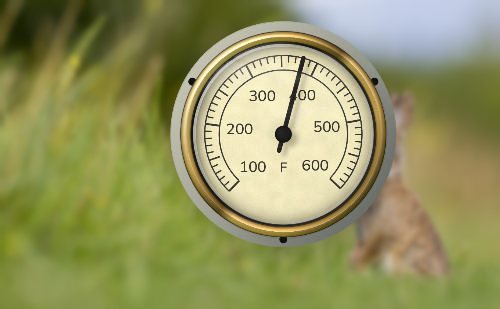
380 °F
